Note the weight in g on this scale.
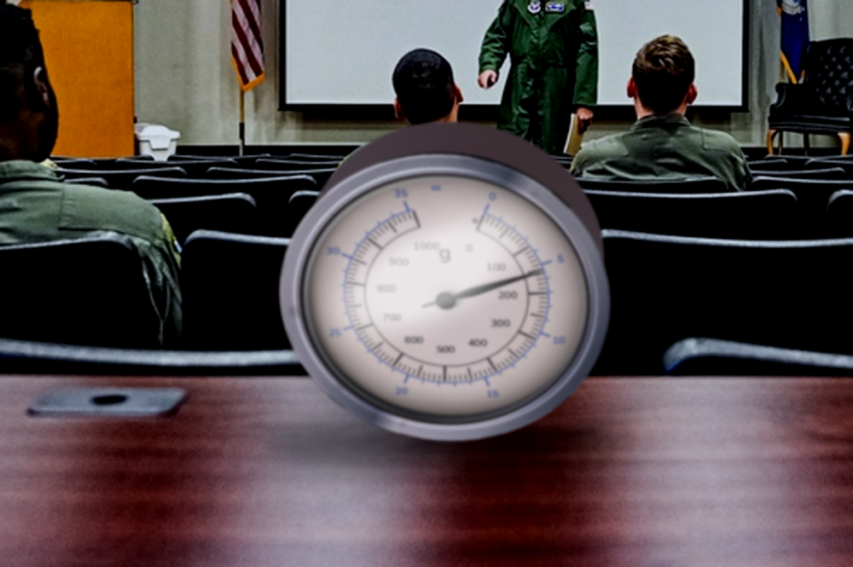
150 g
